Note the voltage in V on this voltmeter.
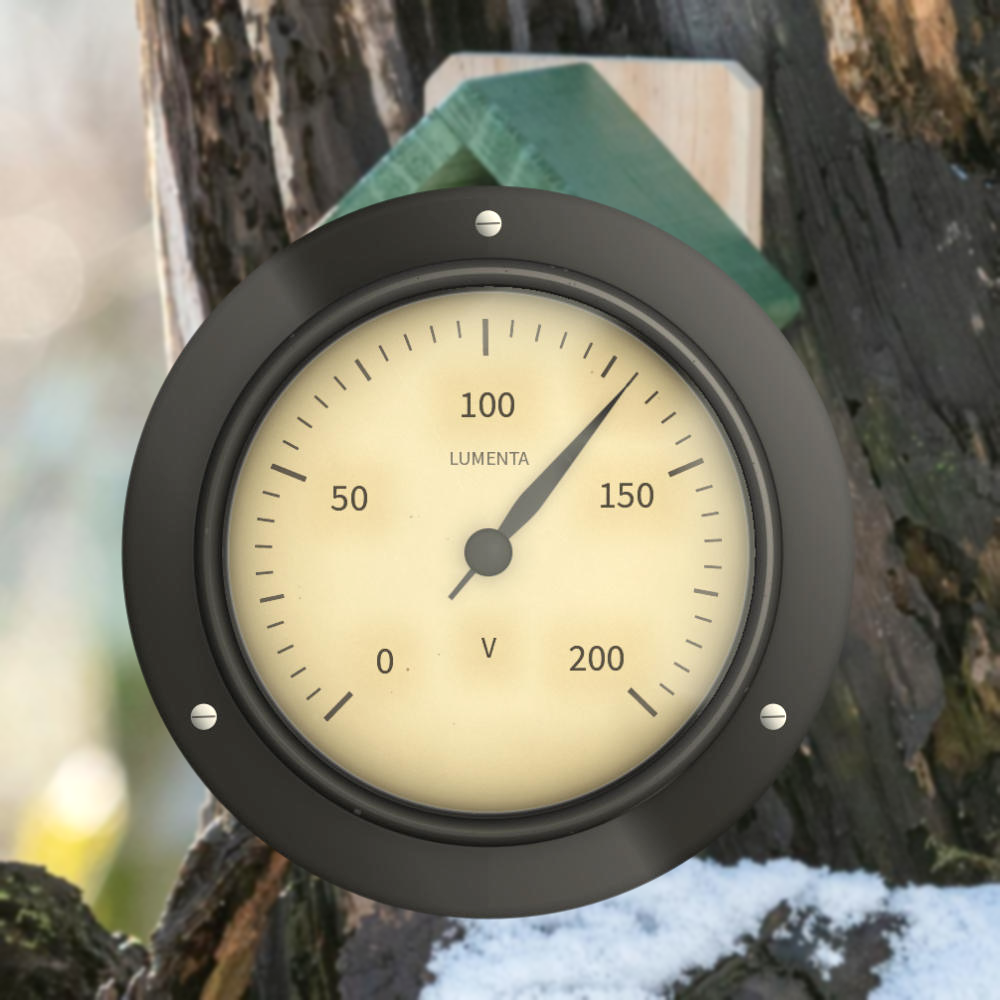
130 V
